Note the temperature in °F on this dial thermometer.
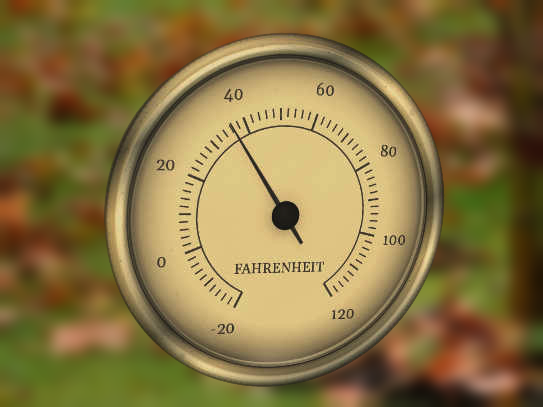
36 °F
